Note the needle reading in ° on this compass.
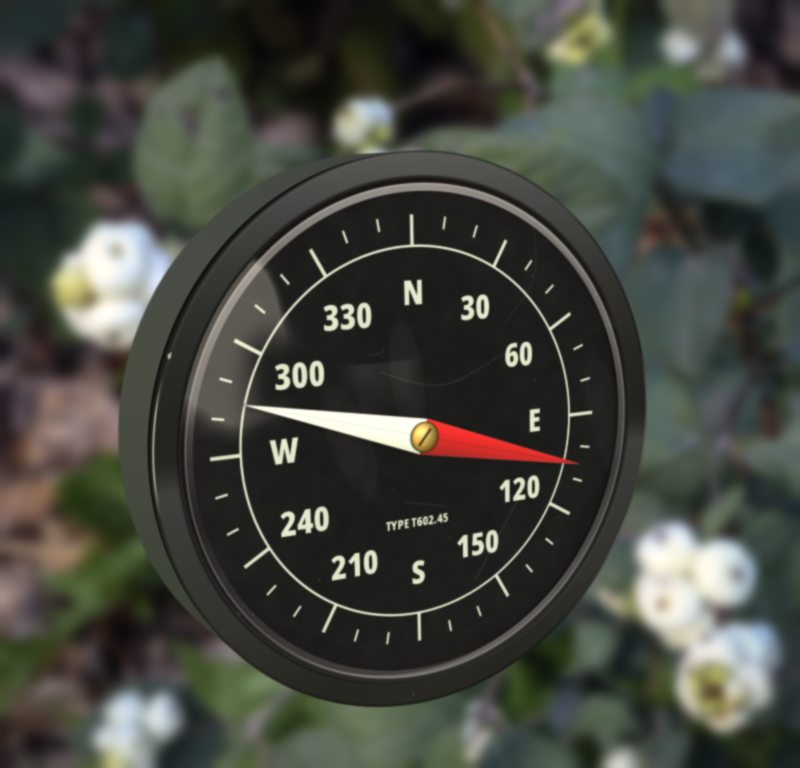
105 °
